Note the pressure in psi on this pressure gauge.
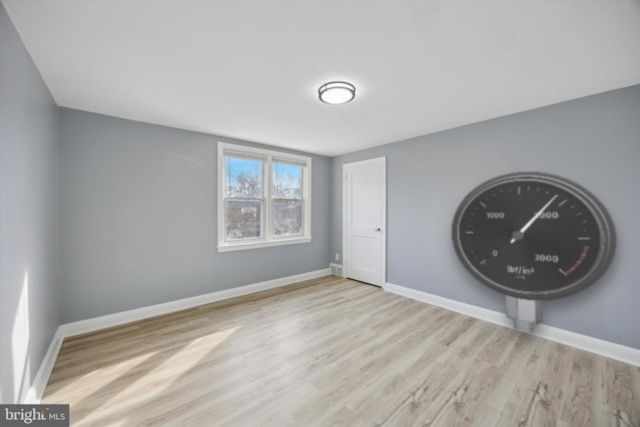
1900 psi
